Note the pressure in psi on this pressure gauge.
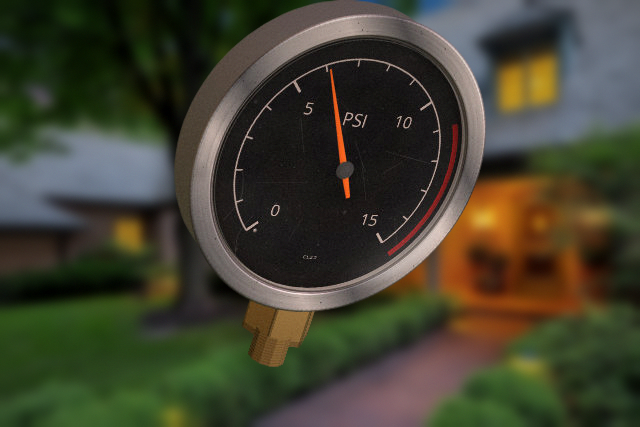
6 psi
